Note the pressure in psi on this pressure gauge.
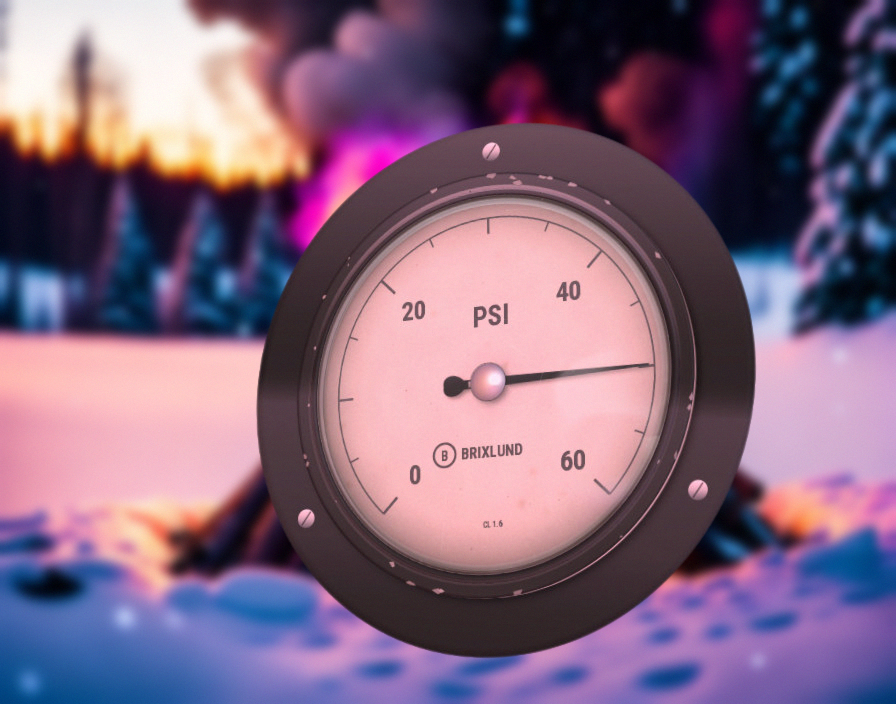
50 psi
